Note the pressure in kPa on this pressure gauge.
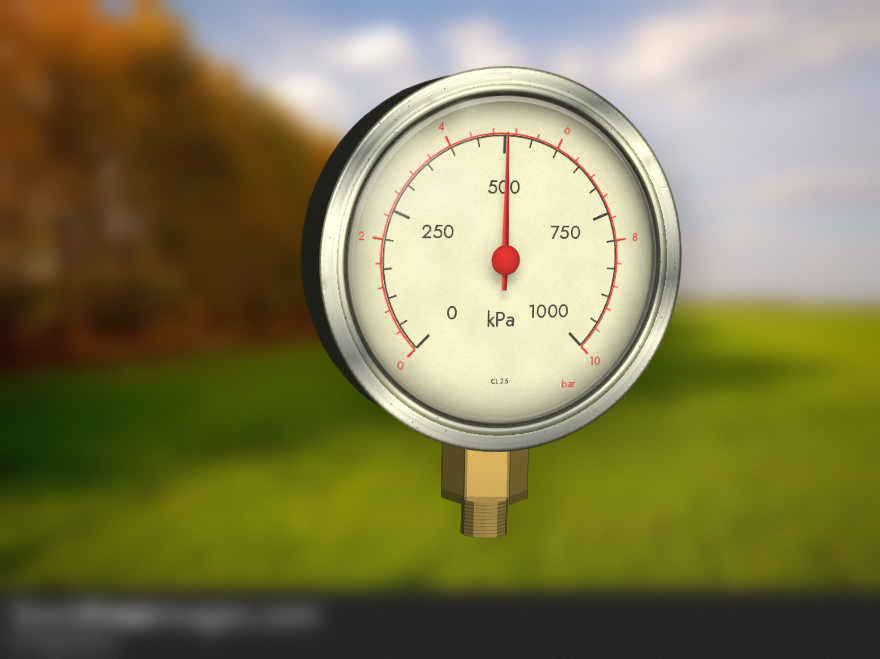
500 kPa
